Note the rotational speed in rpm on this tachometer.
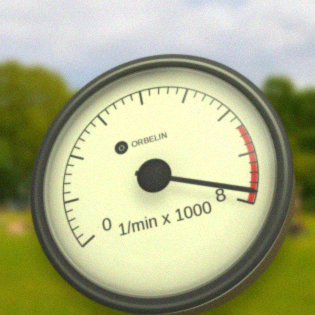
7800 rpm
